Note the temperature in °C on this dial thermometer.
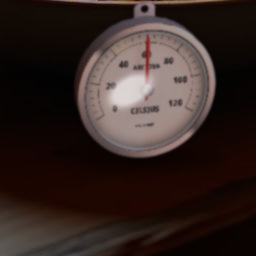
60 °C
